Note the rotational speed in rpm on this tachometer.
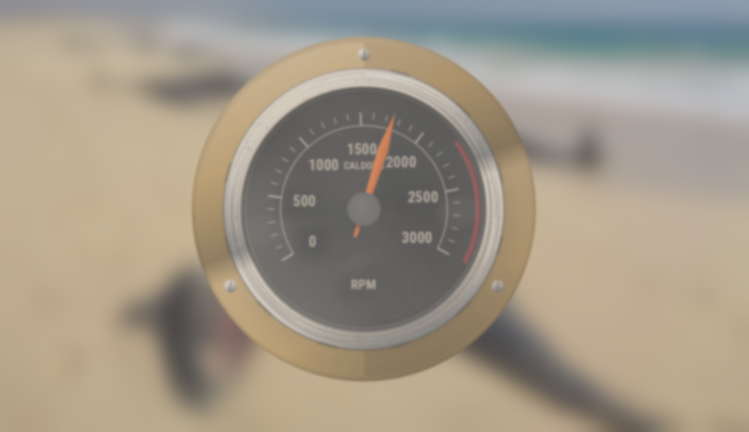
1750 rpm
